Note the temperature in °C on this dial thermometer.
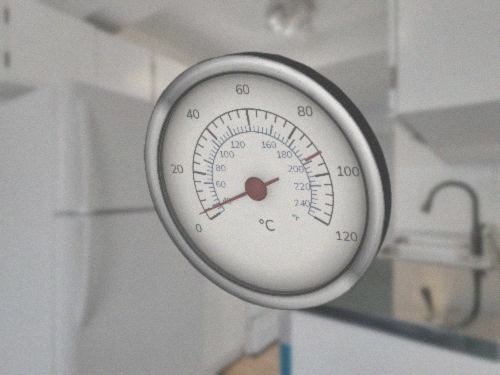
4 °C
